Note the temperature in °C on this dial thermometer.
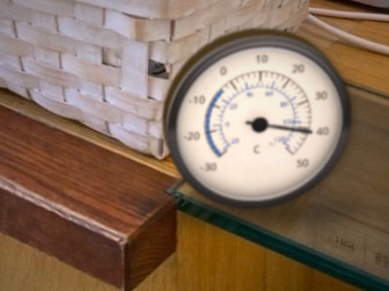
40 °C
